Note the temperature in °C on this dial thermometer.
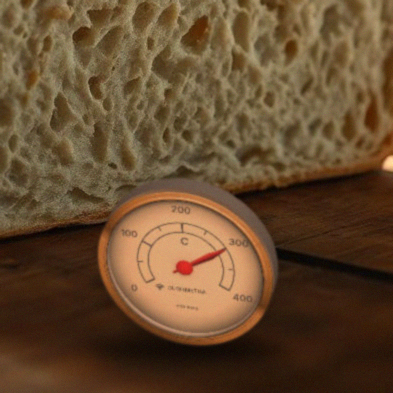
300 °C
